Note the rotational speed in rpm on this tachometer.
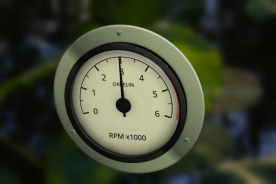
3000 rpm
